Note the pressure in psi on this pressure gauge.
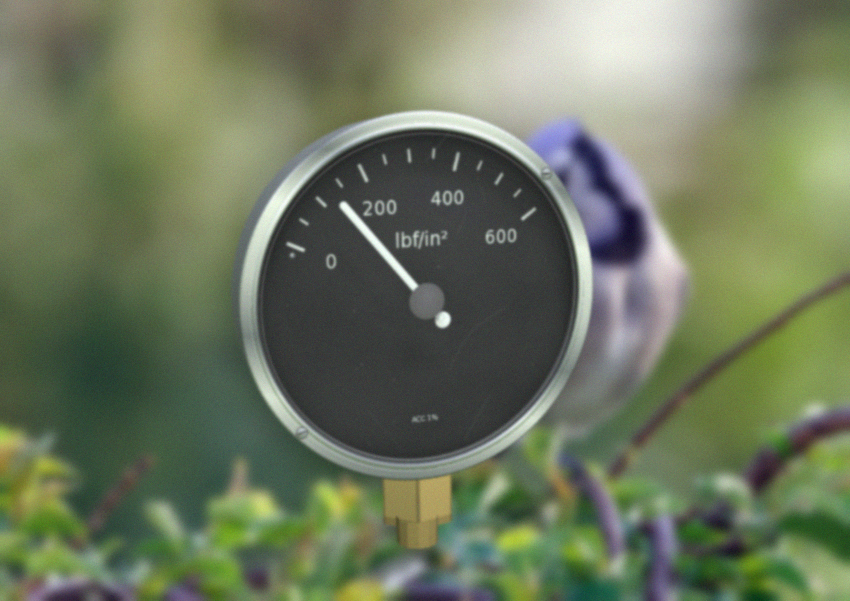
125 psi
